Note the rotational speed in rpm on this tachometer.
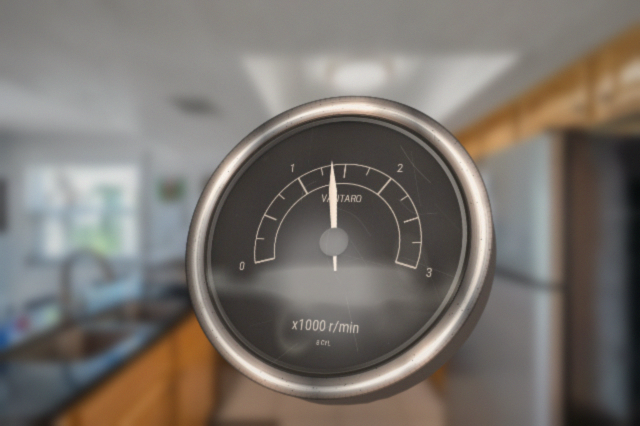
1375 rpm
